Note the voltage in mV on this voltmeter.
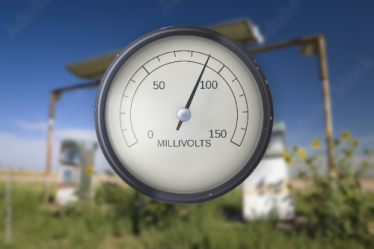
90 mV
